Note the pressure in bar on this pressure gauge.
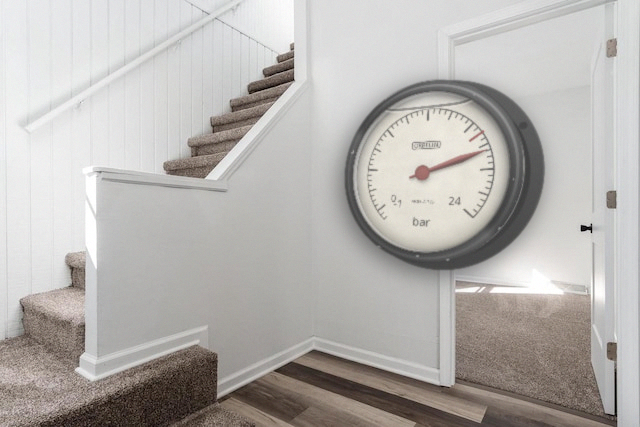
18.5 bar
